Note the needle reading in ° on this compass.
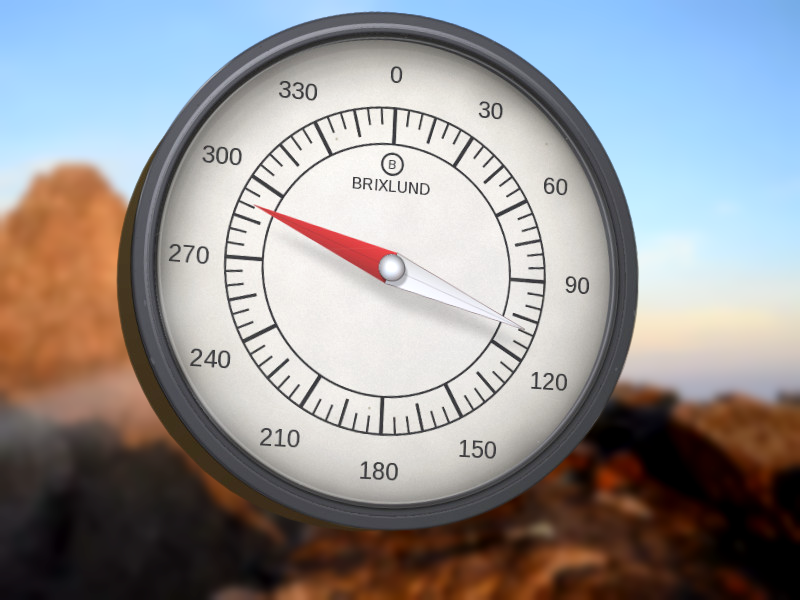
290 °
